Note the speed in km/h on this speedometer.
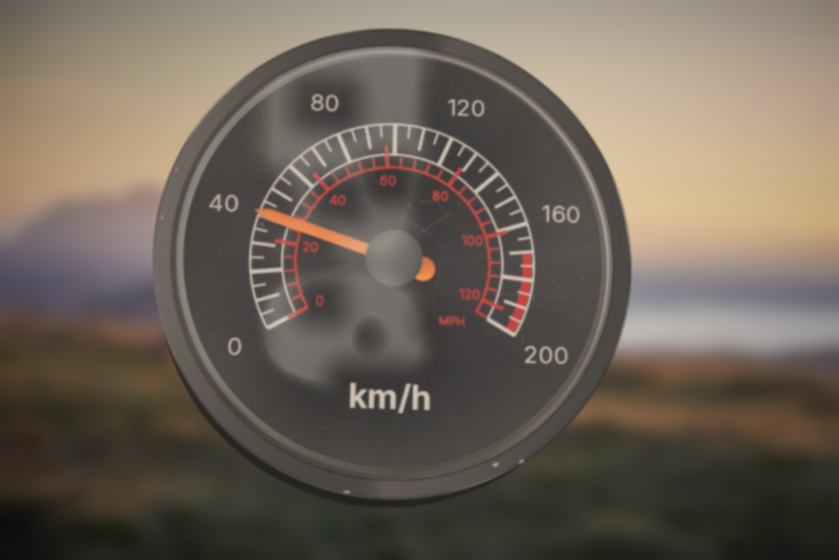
40 km/h
